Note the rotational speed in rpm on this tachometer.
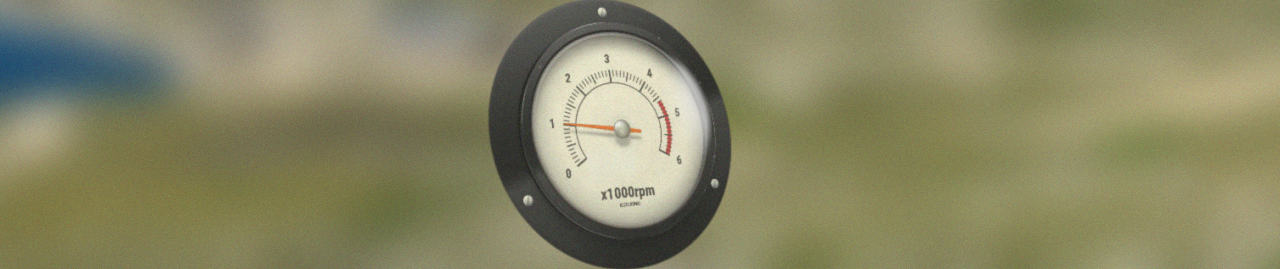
1000 rpm
